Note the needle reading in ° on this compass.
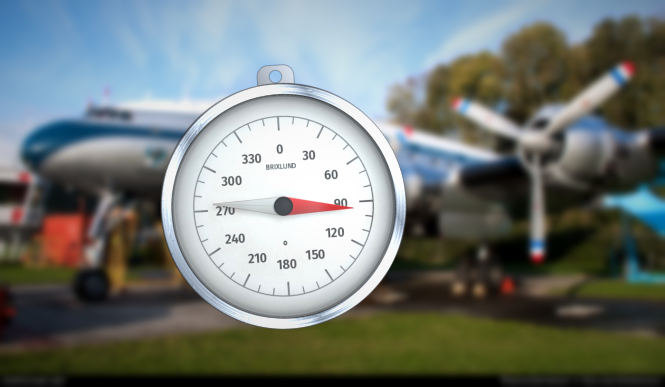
95 °
